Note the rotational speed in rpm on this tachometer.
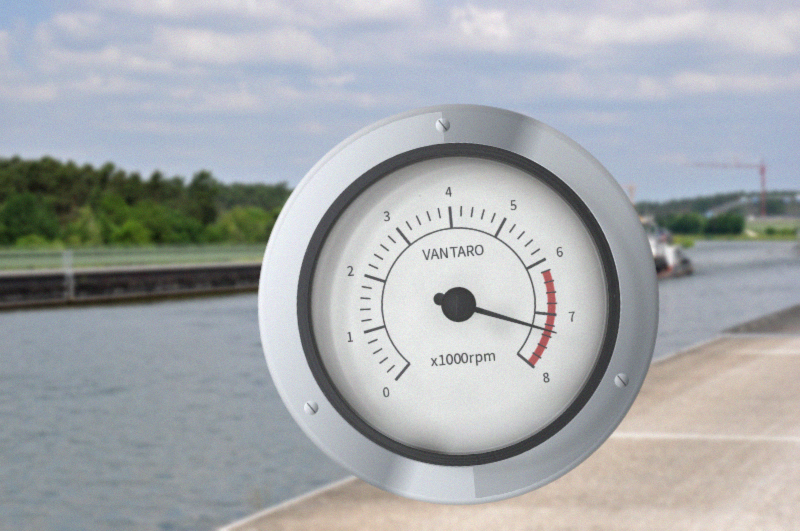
7300 rpm
